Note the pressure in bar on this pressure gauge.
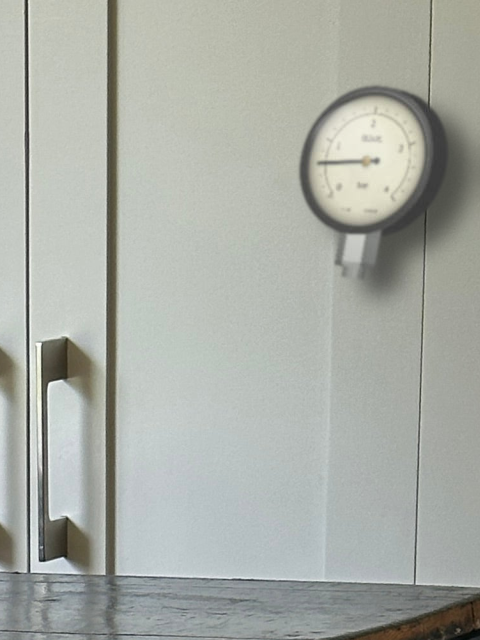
0.6 bar
